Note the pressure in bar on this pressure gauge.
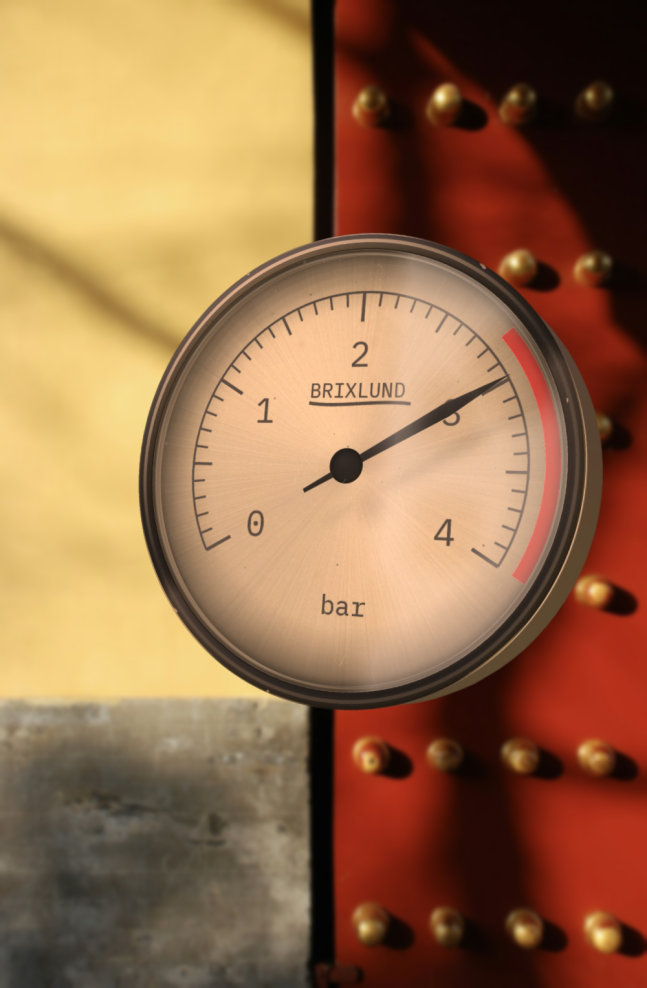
3 bar
